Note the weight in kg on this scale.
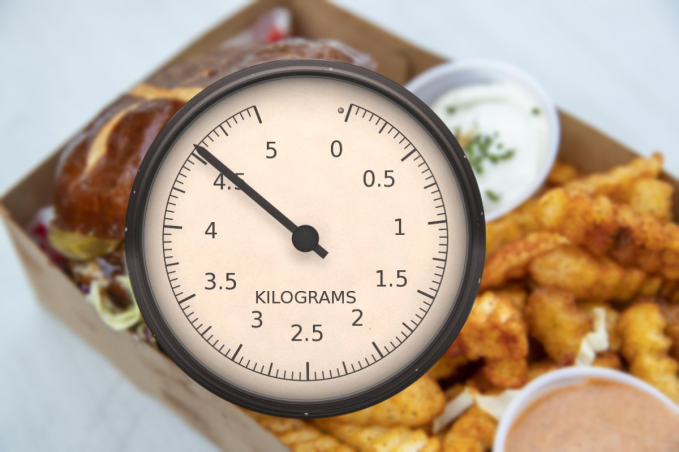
4.55 kg
